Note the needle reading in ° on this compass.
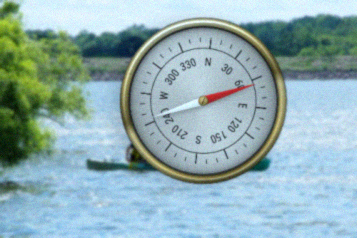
65 °
